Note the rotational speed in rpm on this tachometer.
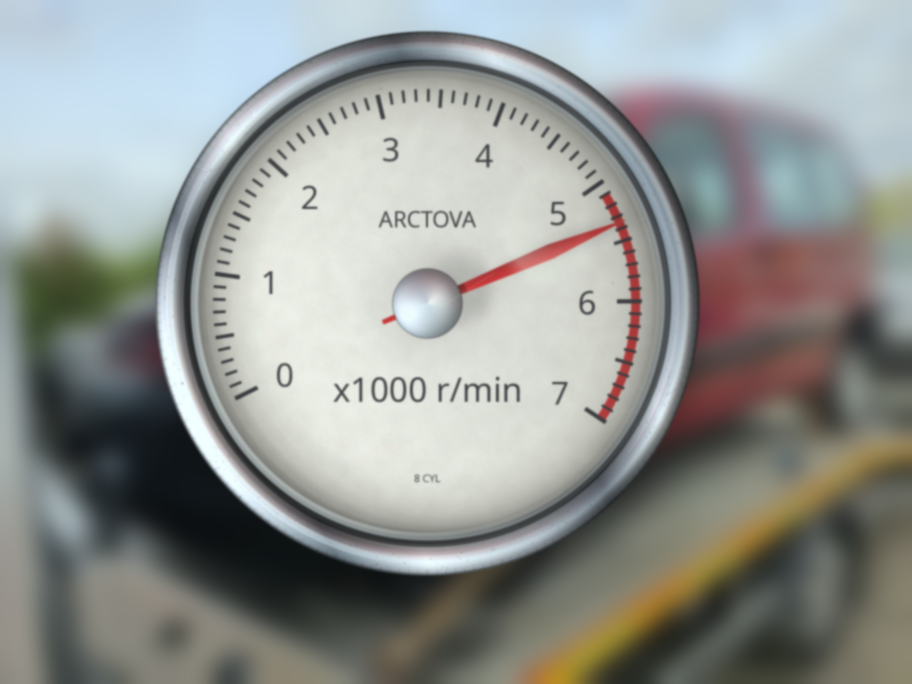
5350 rpm
